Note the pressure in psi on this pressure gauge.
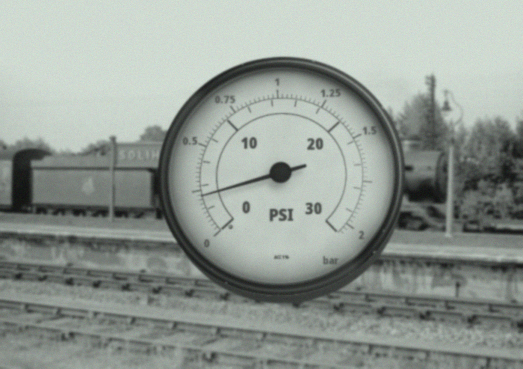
3 psi
